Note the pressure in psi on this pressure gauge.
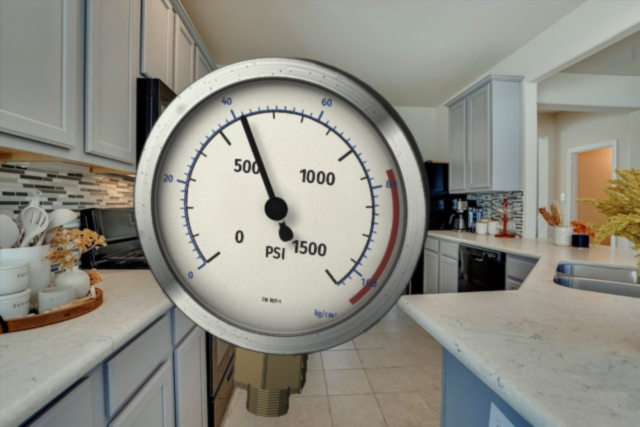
600 psi
